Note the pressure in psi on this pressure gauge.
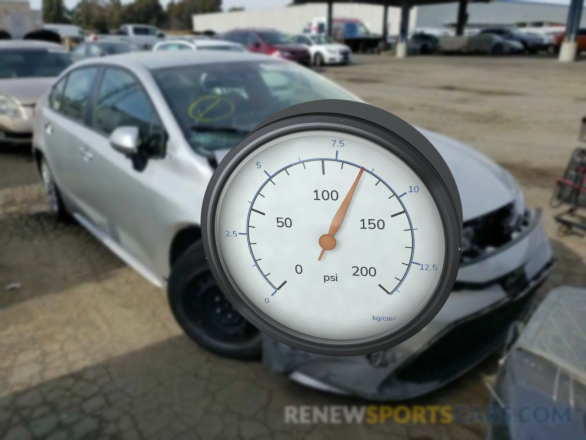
120 psi
